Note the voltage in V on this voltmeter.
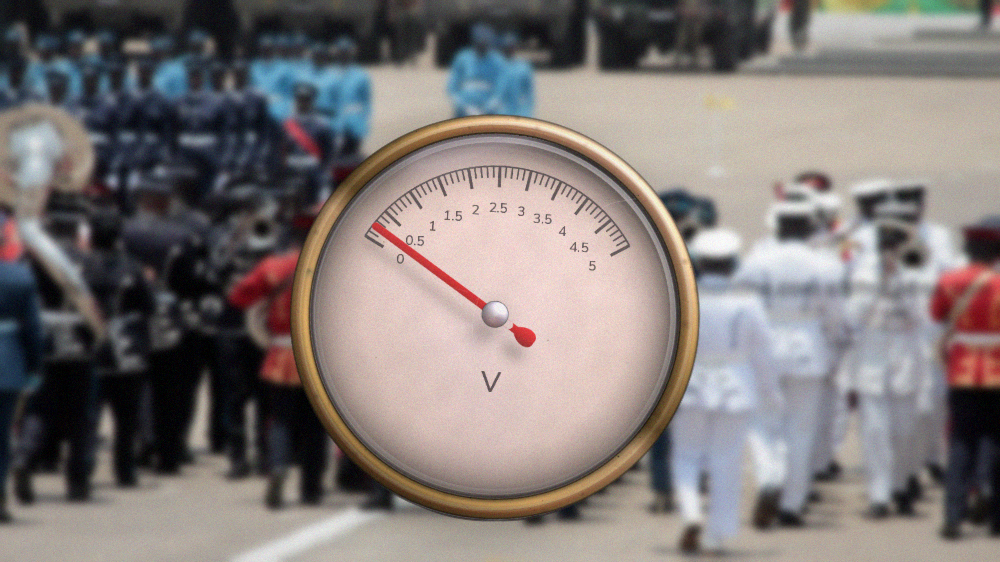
0.2 V
